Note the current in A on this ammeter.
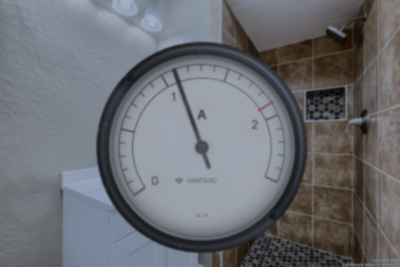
1.1 A
